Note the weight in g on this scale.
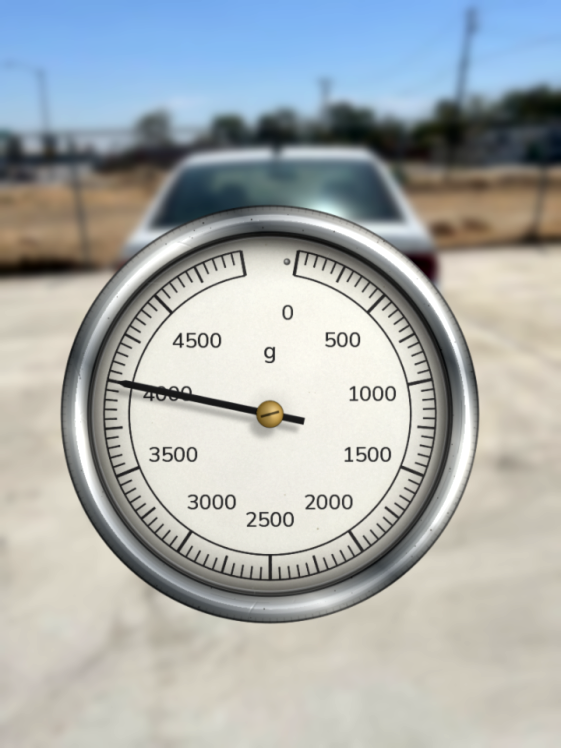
4000 g
